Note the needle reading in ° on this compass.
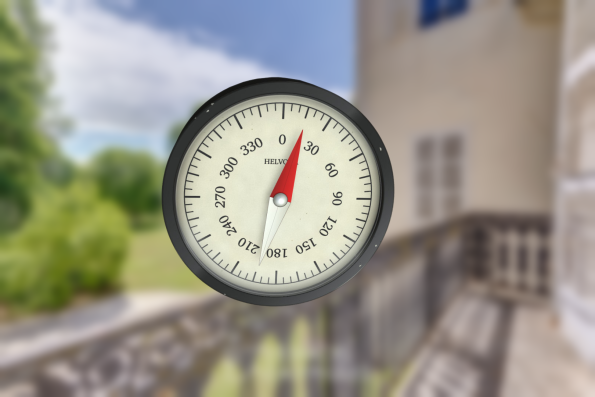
15 °
